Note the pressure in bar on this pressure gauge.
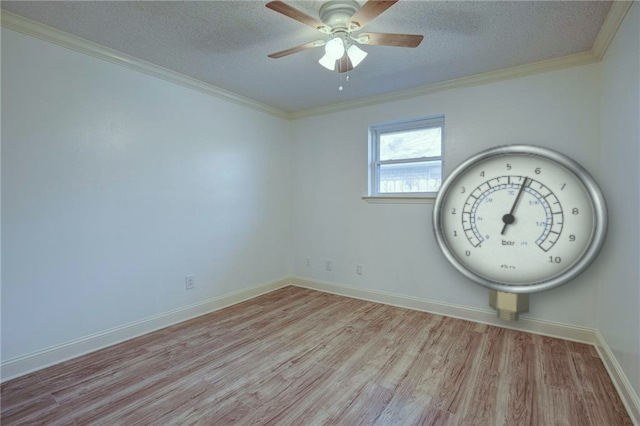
5.75 bar
